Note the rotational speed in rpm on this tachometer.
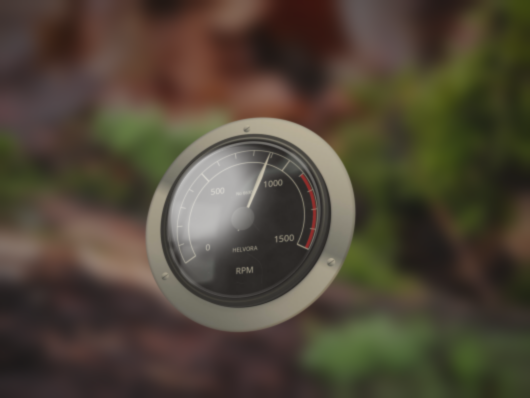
900 rpm
